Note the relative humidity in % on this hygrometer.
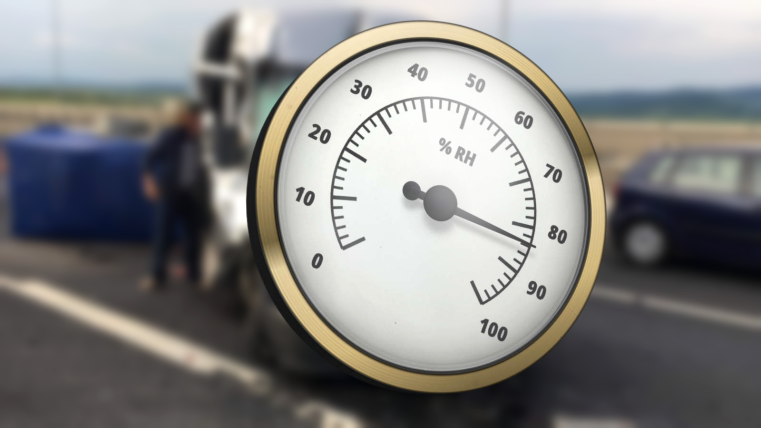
84 %
